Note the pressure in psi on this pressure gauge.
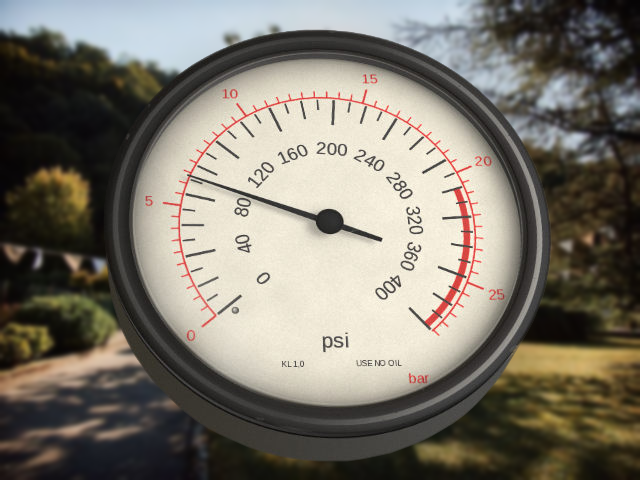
90 psi
